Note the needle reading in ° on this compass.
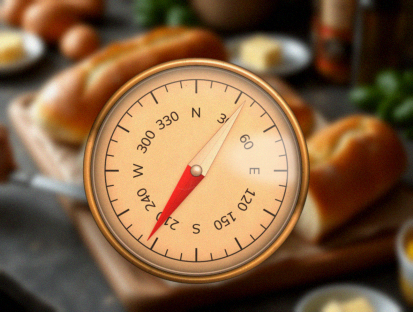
215 °
